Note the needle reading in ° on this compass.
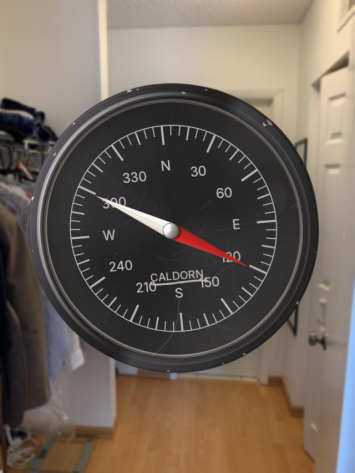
120 °
